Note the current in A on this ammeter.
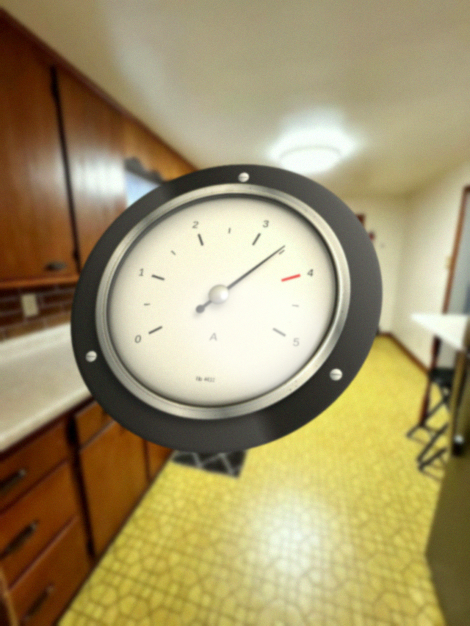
3.5 A
